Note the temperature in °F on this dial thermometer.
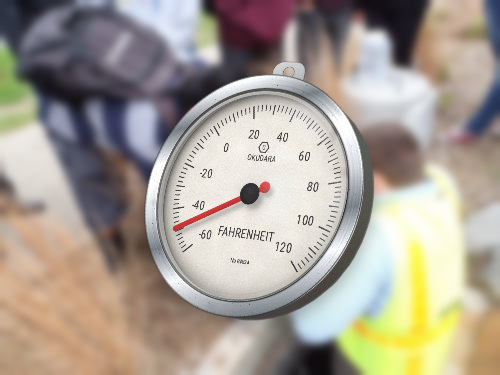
-50 °F
